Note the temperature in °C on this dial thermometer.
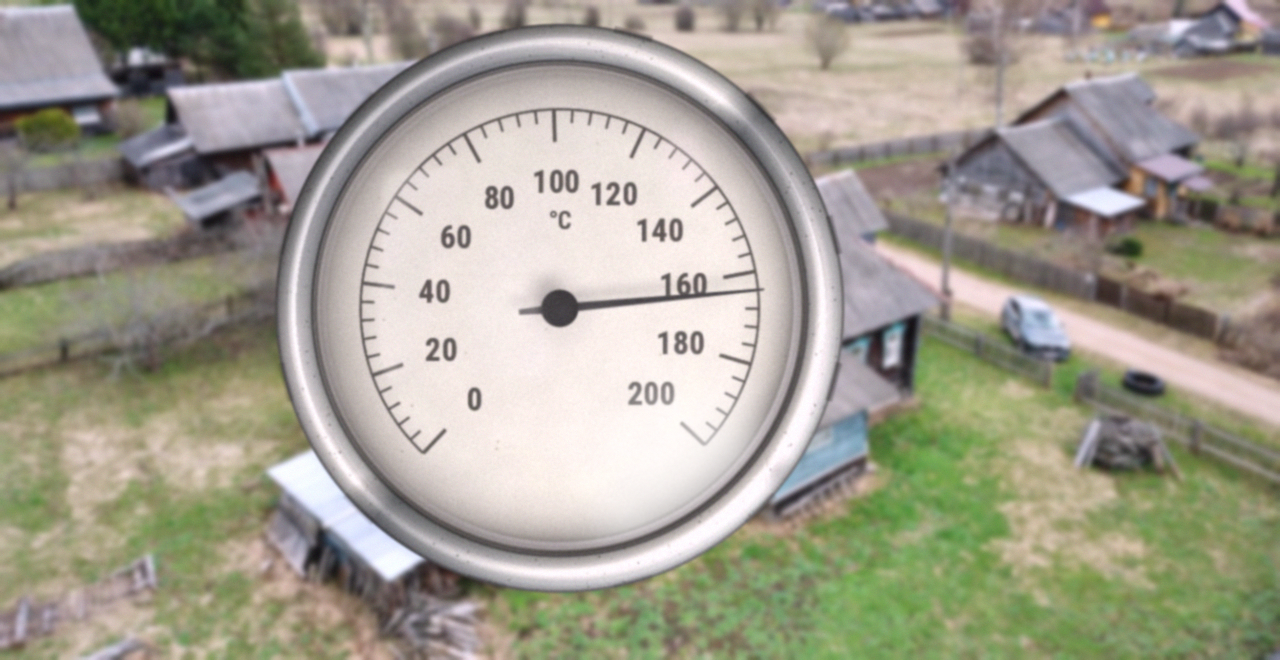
164 °C
